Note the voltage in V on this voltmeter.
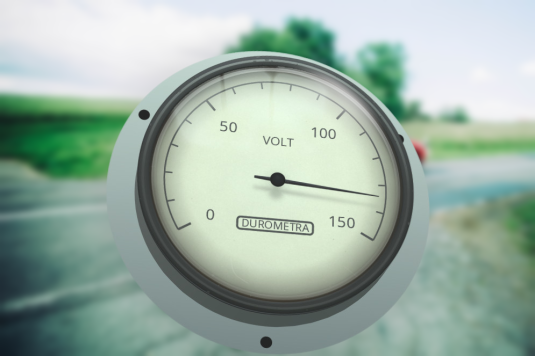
135 V
